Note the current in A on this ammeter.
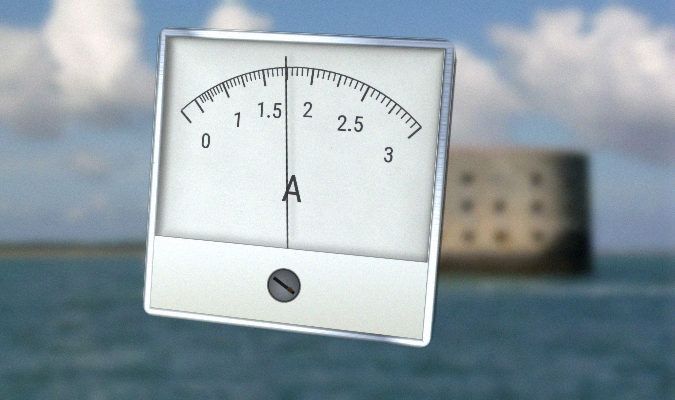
1.75 A
